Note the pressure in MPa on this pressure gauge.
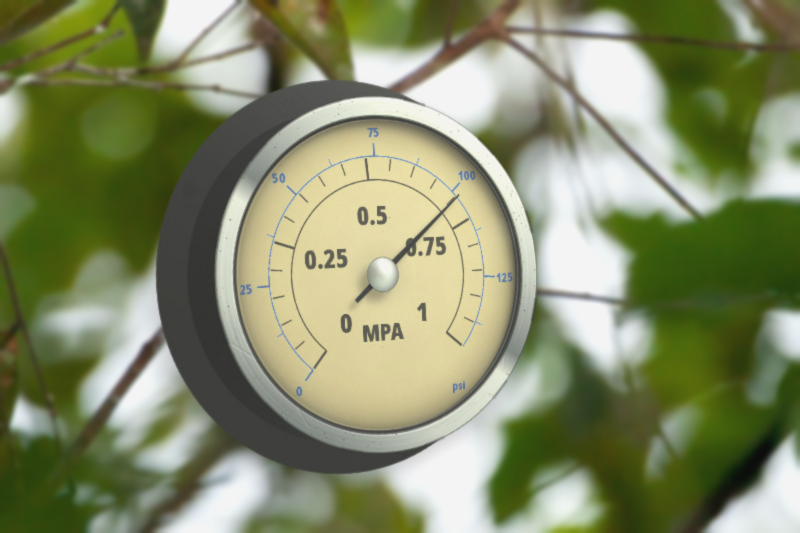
0.7 MPa
